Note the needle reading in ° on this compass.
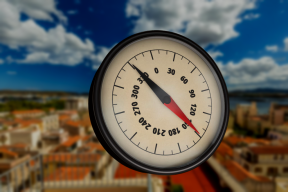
150 °
